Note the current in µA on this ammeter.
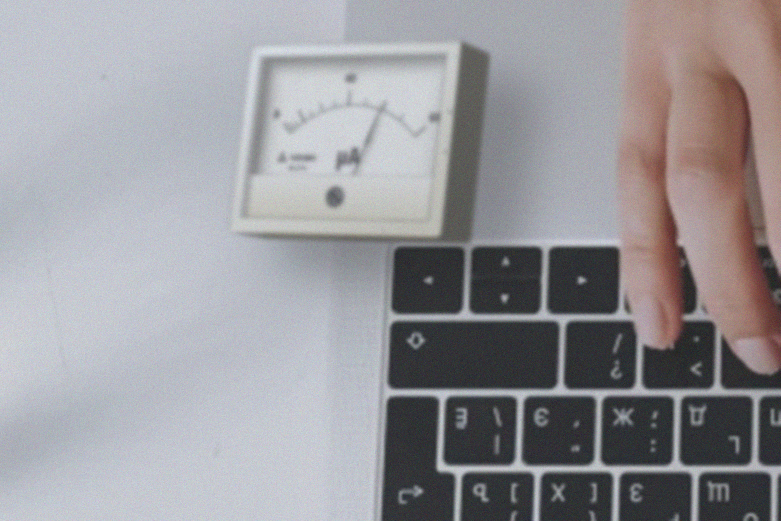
50 µA
